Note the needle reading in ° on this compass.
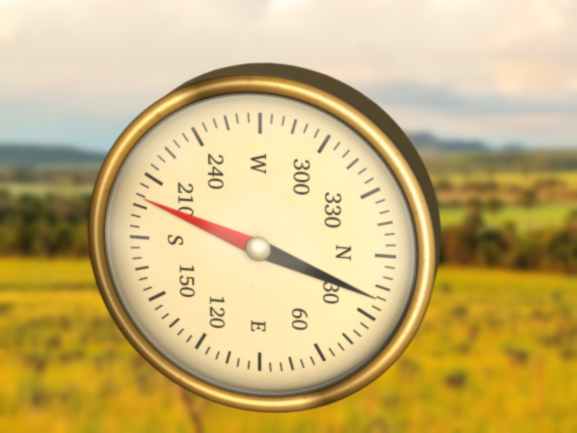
200 °
